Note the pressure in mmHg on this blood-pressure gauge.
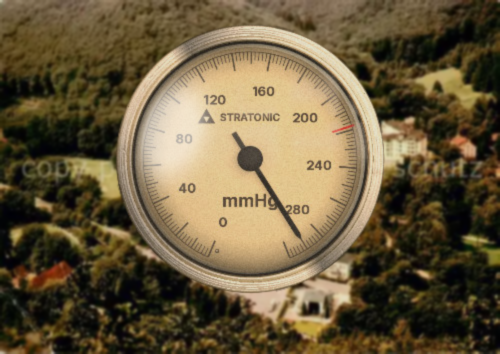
290 mmHg
